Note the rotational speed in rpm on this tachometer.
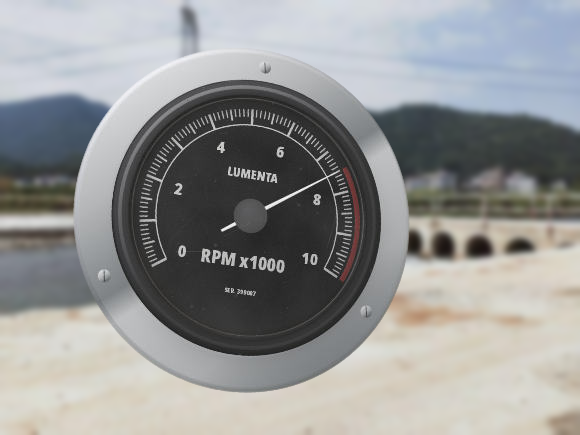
7500 rpm
